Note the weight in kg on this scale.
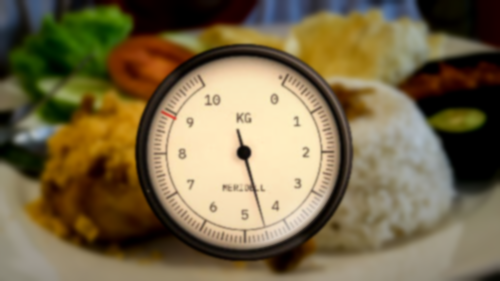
4.5 kg
